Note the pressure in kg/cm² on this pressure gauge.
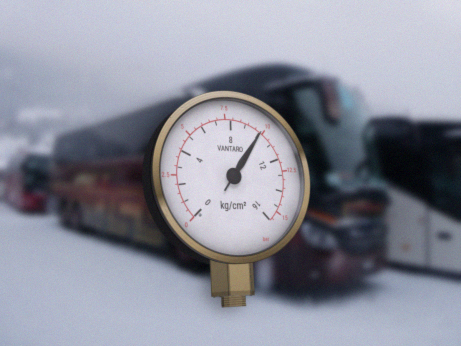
10 kg/cm²
